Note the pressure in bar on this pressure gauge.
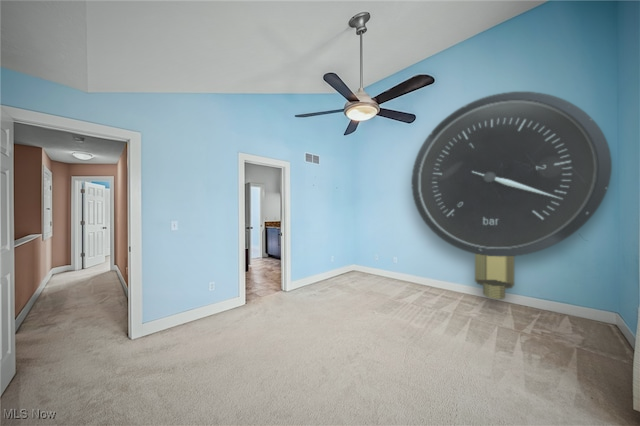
2.3 bar
